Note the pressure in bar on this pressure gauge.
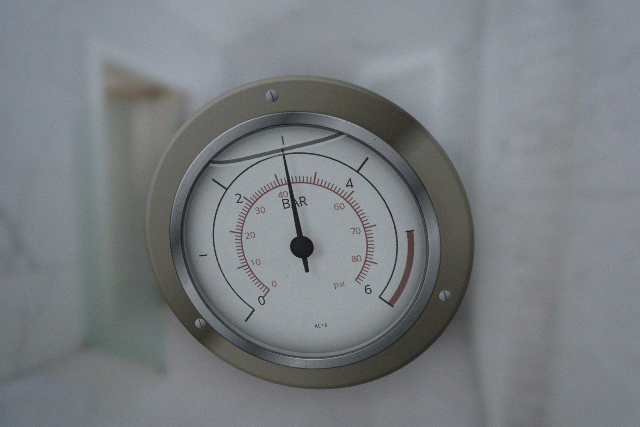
3 bar
